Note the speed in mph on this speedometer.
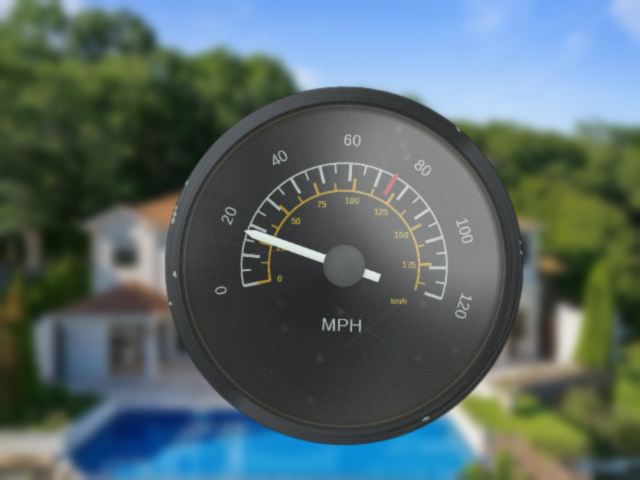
17.5 mph
